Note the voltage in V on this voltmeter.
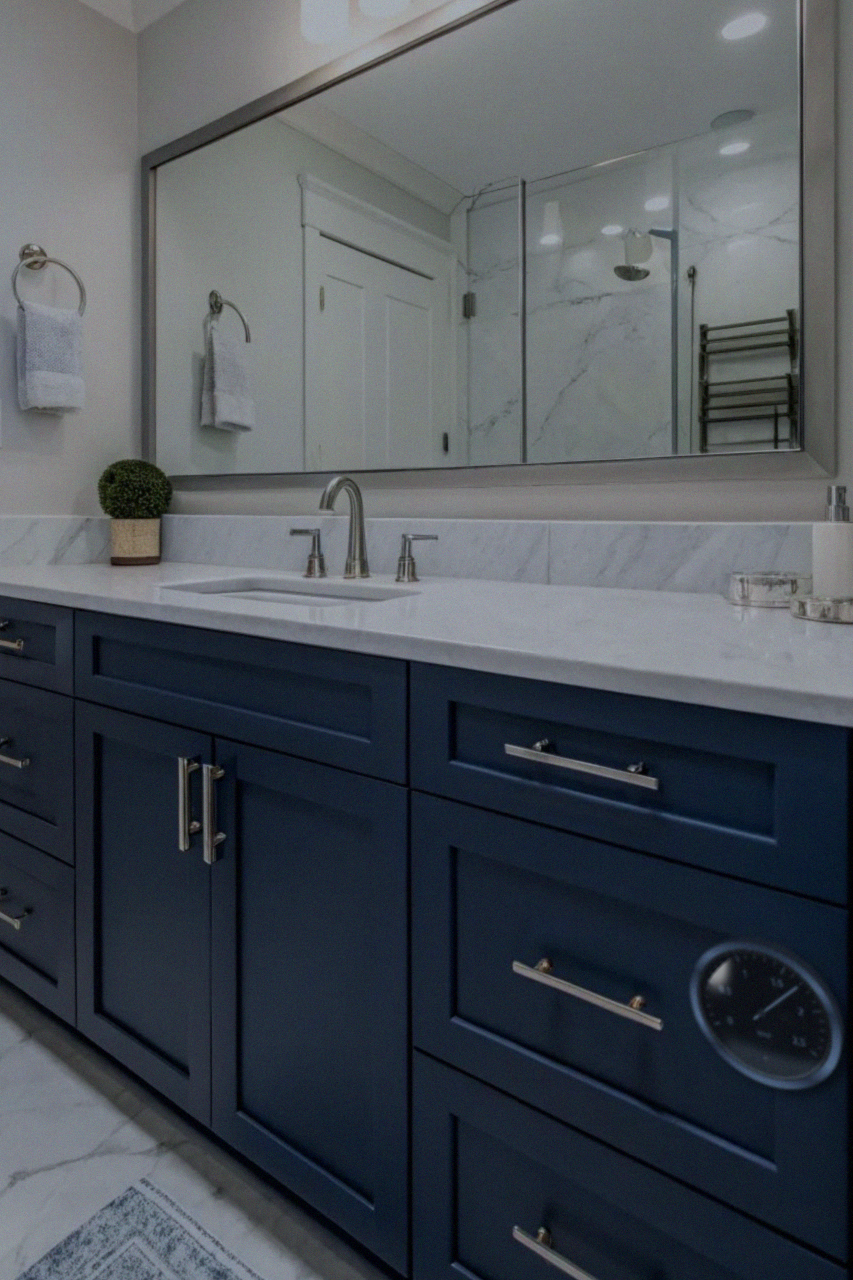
1.7 V
